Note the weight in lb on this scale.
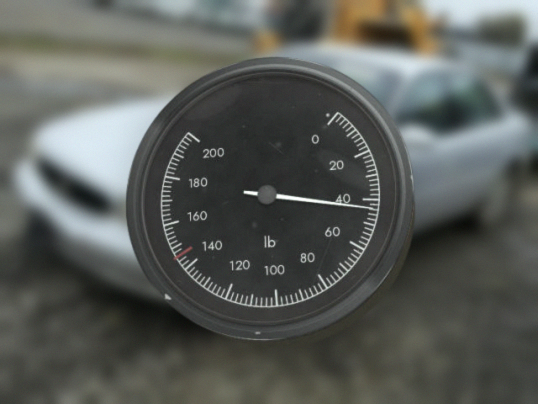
44 lb
